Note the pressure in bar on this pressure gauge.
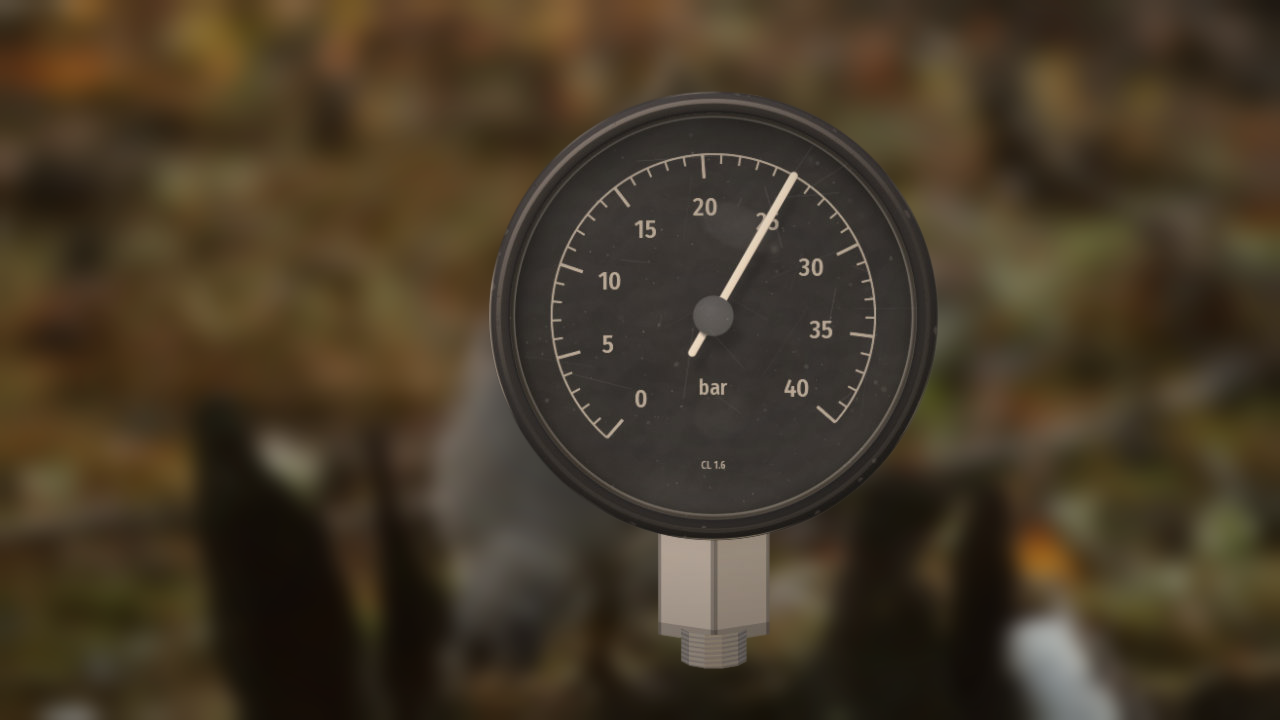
25 bar
